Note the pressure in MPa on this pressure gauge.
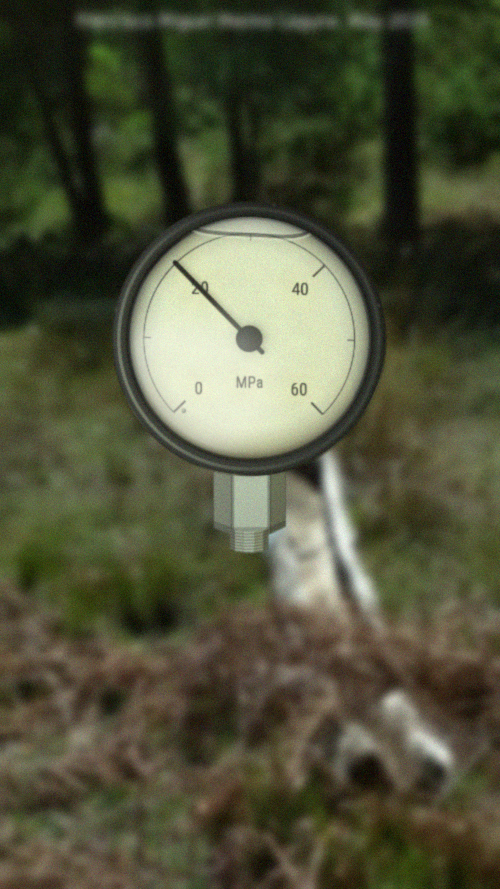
20 MPa
